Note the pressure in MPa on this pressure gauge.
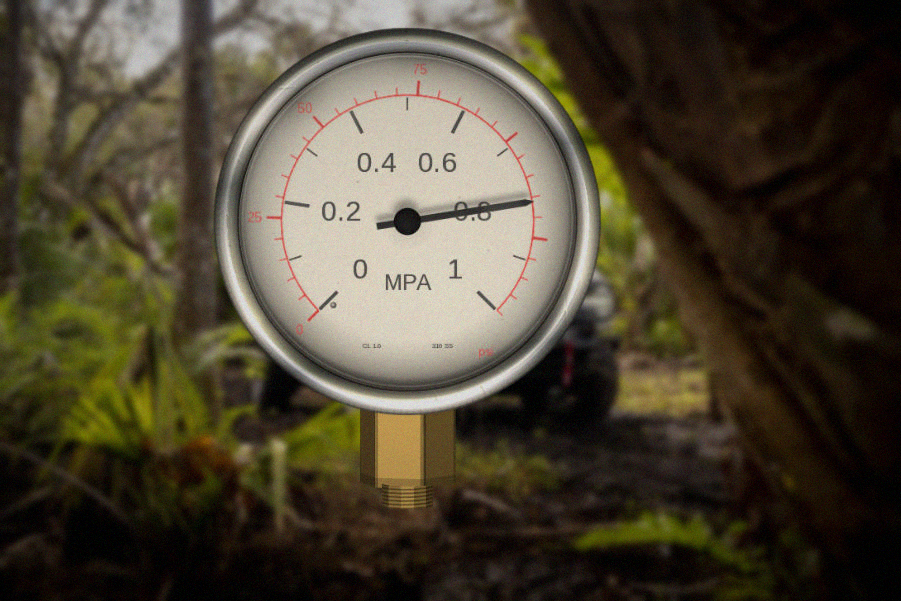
0.8 MPa
